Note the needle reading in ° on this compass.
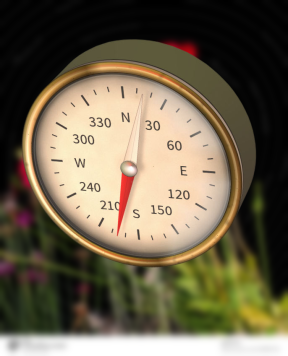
195 °
